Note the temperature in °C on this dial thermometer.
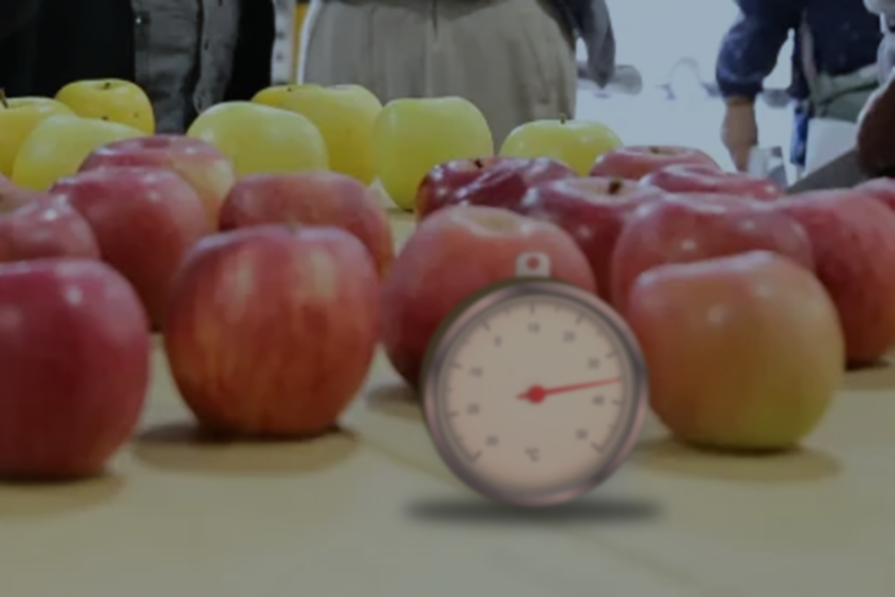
35 °C
